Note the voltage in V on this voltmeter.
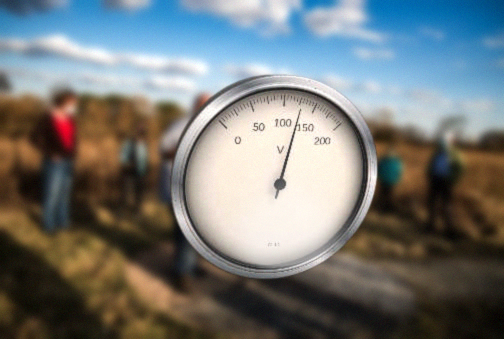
125 V
